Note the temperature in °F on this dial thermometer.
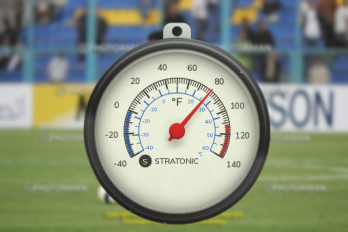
80 °F
